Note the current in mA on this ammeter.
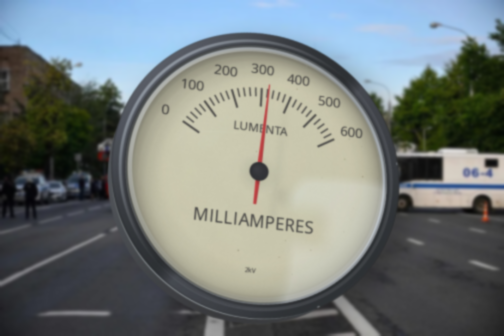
320 mA
